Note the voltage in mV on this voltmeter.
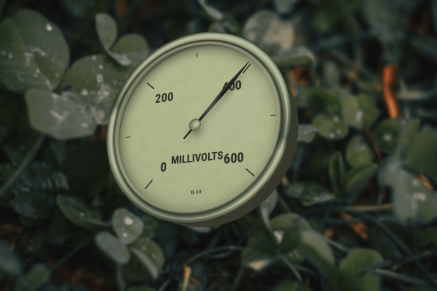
400 mV
